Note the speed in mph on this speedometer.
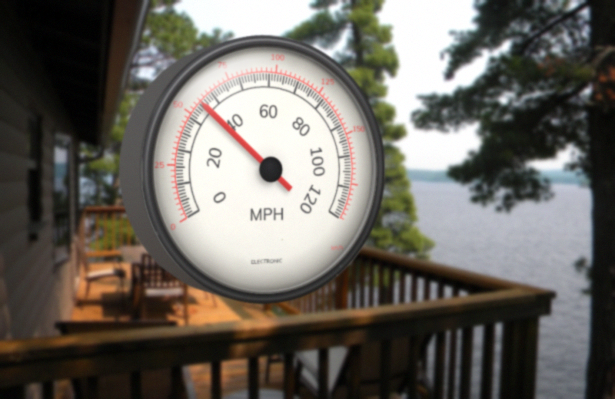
35 mph
